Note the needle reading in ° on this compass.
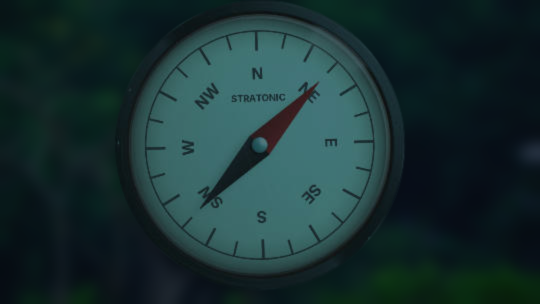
45 °
